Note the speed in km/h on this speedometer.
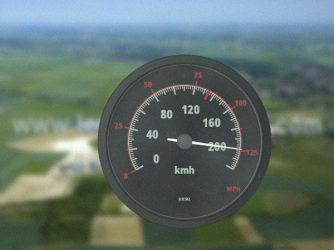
200 km/h
